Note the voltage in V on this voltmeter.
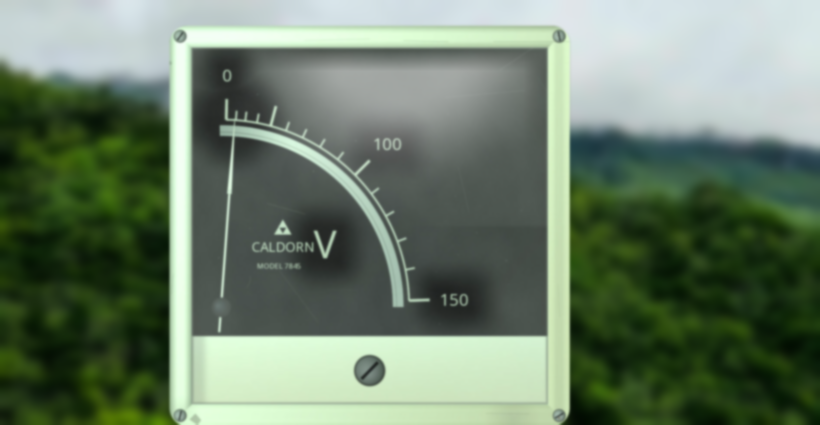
20 V
